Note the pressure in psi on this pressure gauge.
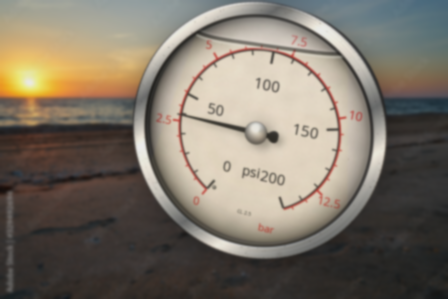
40 psi
